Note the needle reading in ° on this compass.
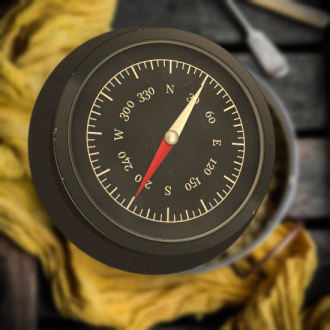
210 °
